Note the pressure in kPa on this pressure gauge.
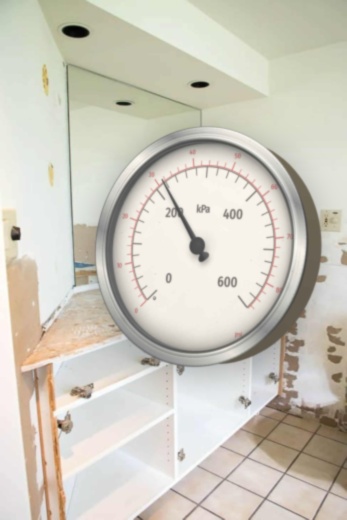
220 kPa
